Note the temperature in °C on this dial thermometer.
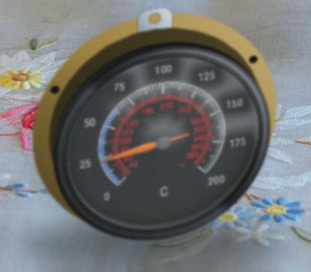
25 °C
